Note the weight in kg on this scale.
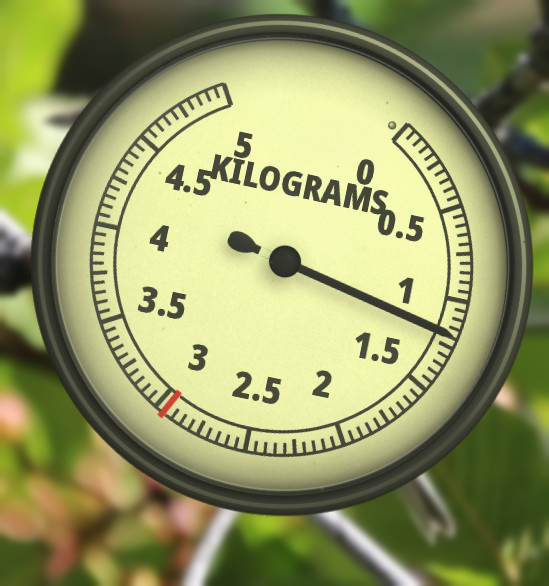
1.2 kg
